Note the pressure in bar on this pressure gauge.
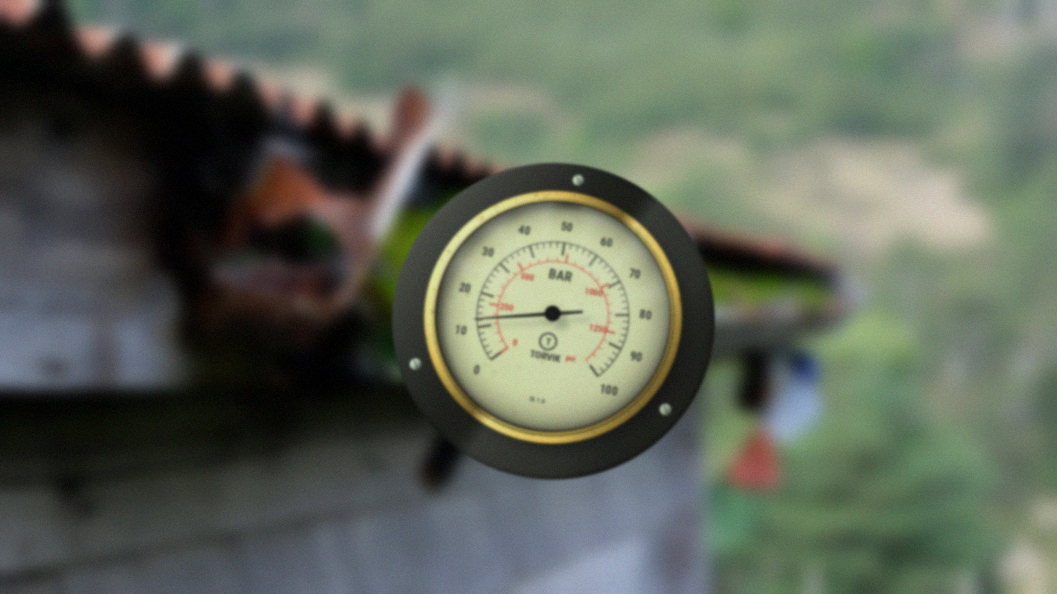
12 bar
